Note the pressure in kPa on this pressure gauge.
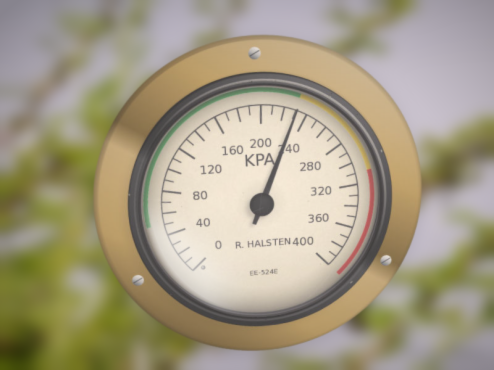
230 kPa
